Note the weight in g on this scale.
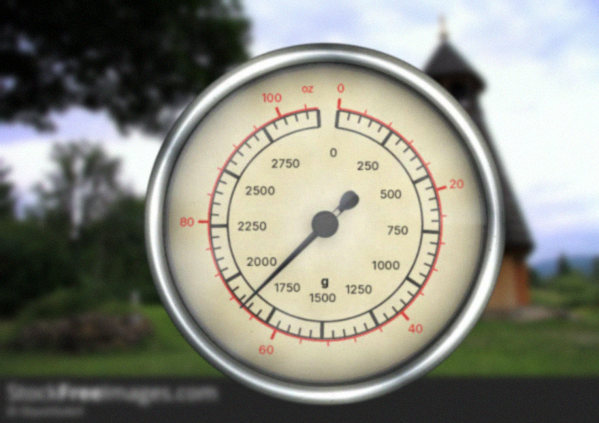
1875 g
